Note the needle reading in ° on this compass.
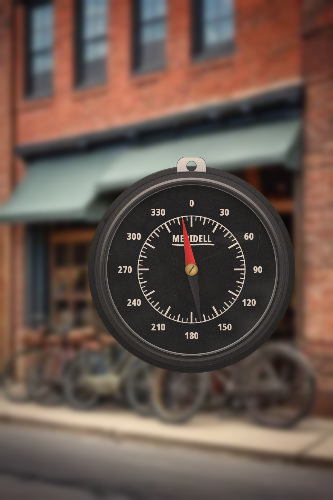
350 °
